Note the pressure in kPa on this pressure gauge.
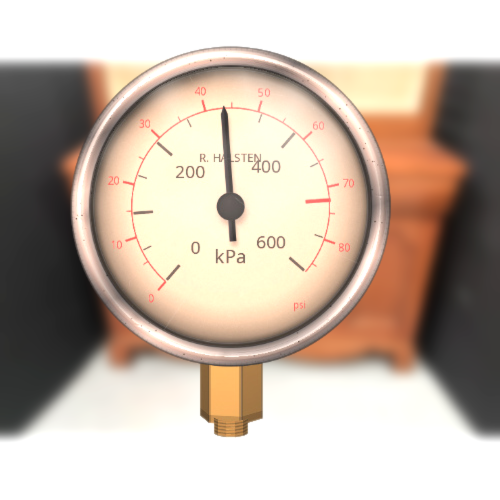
300 kPa
